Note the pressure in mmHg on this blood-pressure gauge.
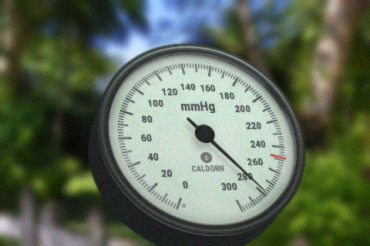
280 mmHg
